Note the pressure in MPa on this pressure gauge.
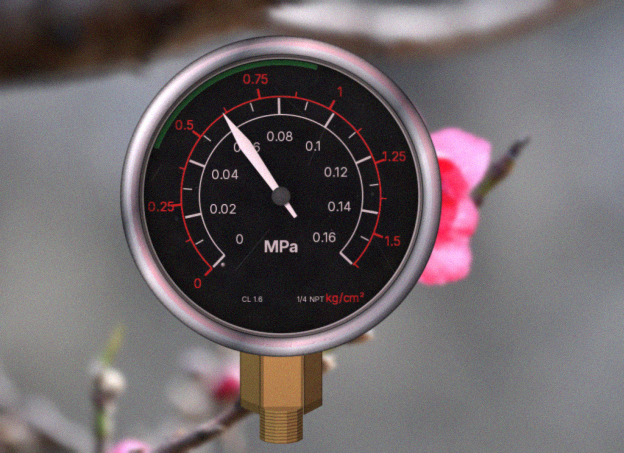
0.06 MPa
